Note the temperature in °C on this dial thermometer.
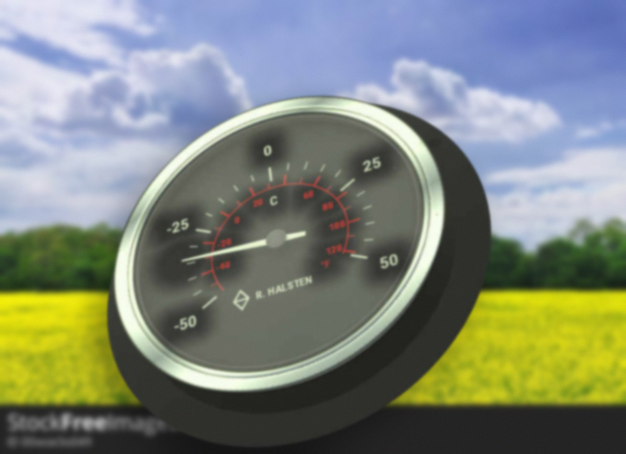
-35 °C
